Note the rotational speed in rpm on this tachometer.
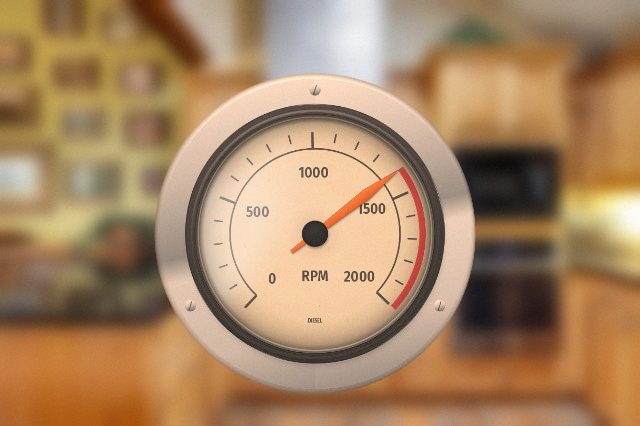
1400 rpm
